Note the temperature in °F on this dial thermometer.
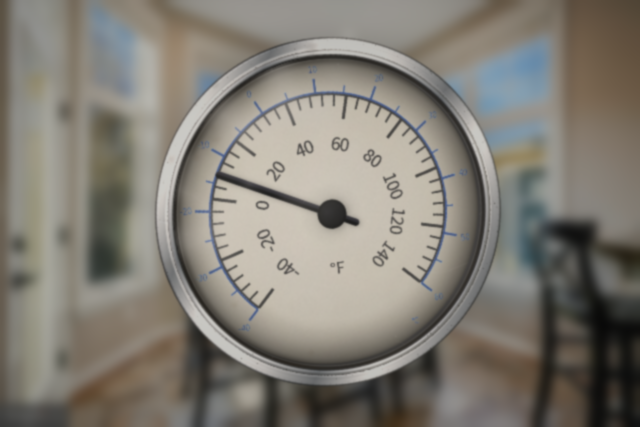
8 °F
